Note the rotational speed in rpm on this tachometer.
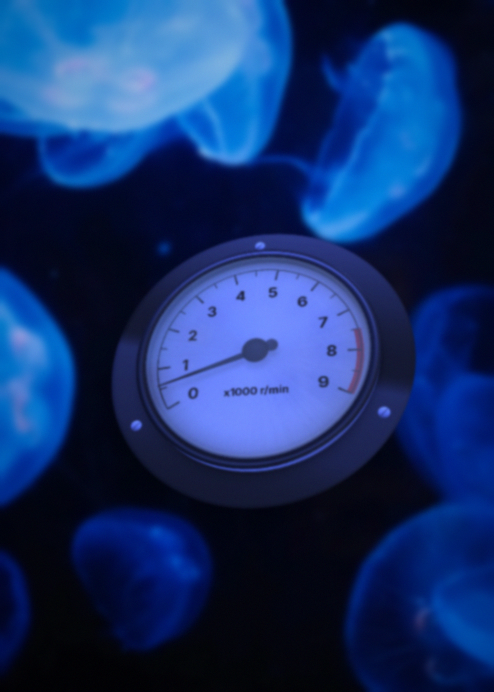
500 rpm
